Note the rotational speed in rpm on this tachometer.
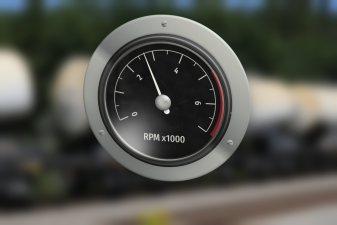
2750 rpm
